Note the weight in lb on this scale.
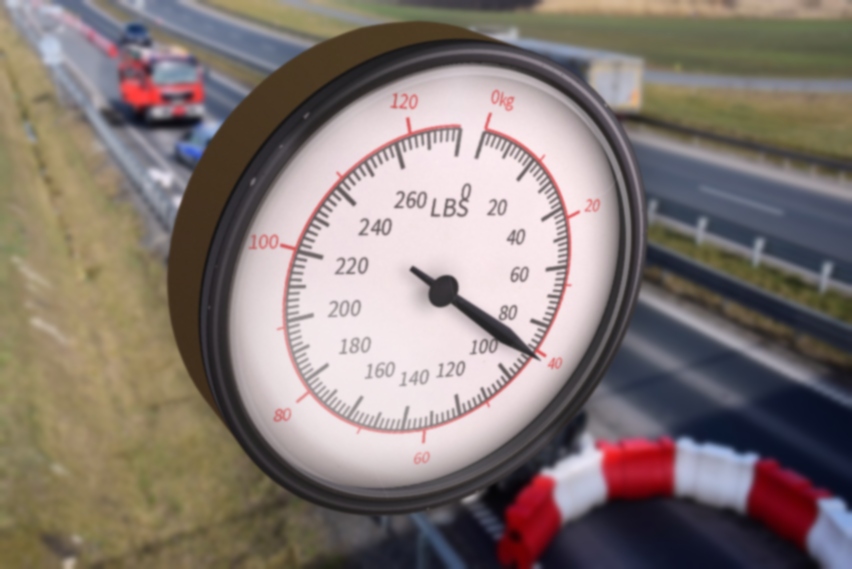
90 lb
